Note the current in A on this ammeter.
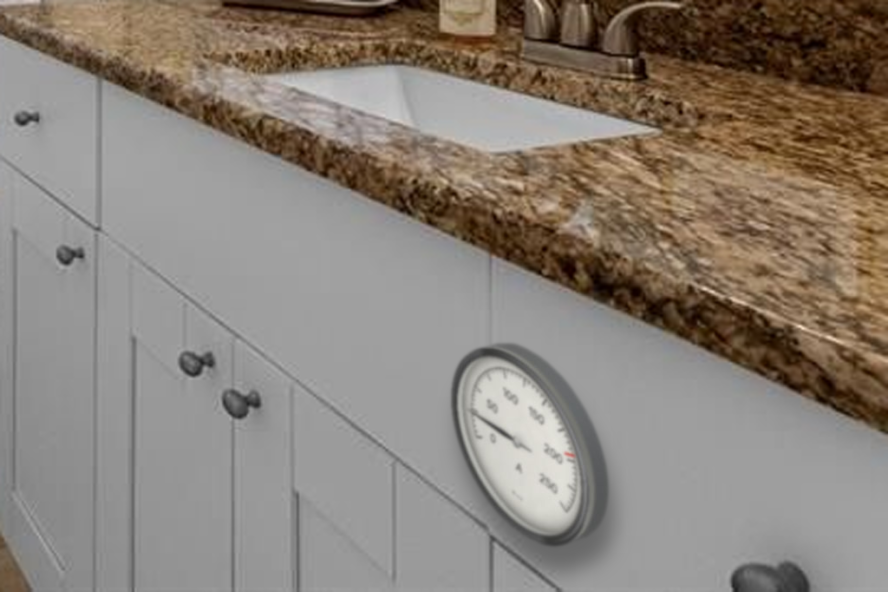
25 A
